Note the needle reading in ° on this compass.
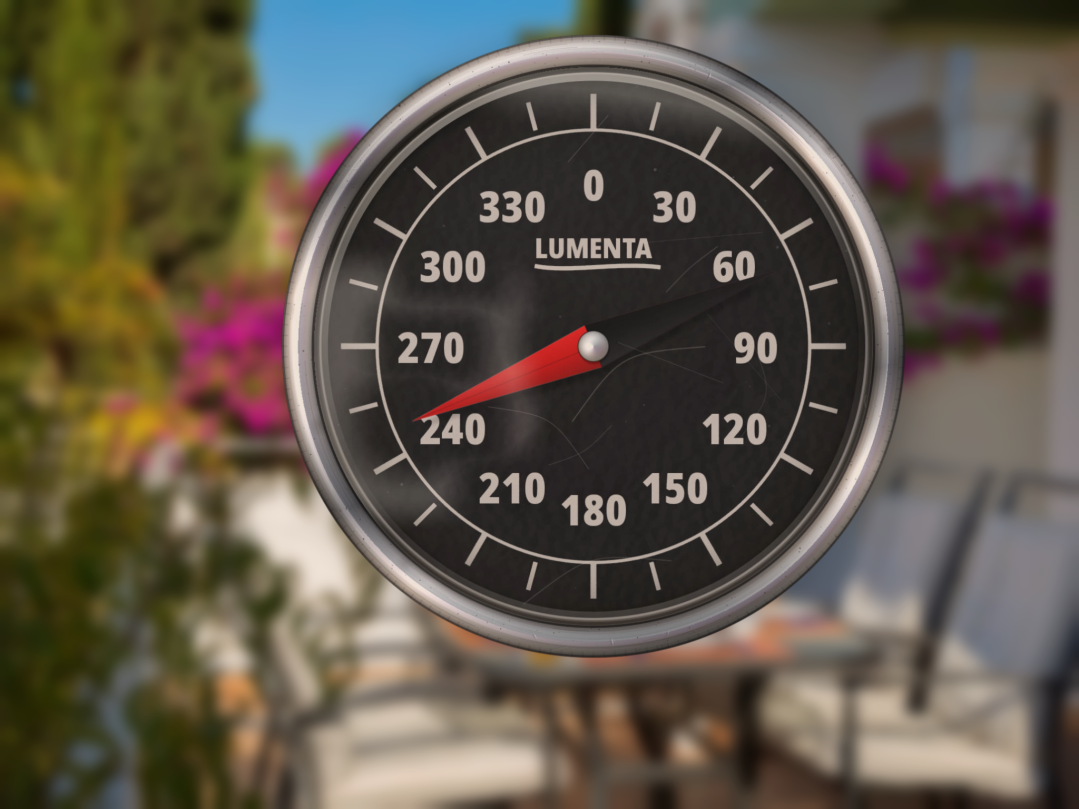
247.5 °
